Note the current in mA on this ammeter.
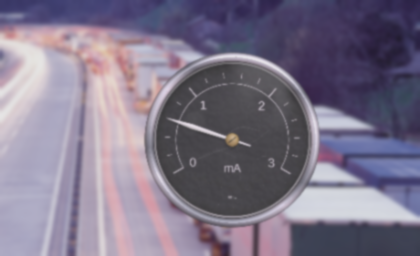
0.6 mA
